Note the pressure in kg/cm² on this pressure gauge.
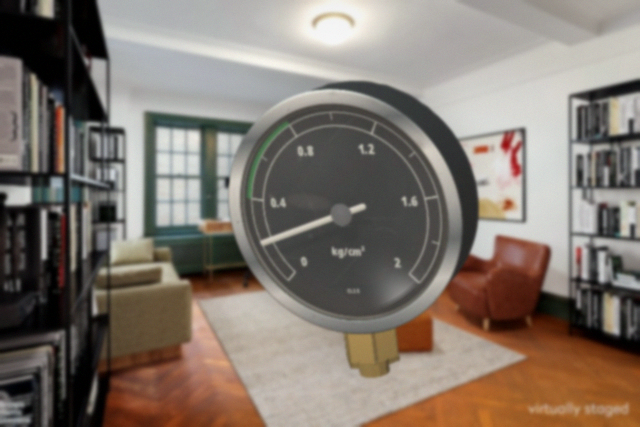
0.2 kg/cm²
